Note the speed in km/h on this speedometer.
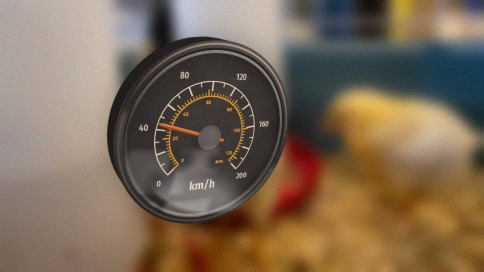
45 km/h
